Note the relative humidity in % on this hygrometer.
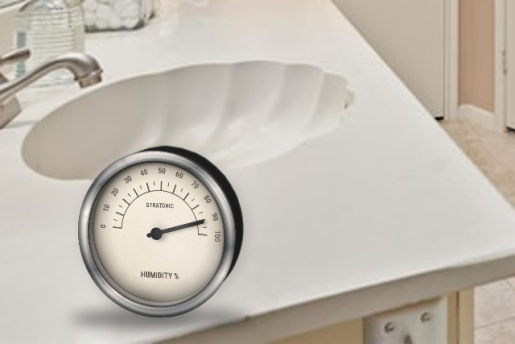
90 %
